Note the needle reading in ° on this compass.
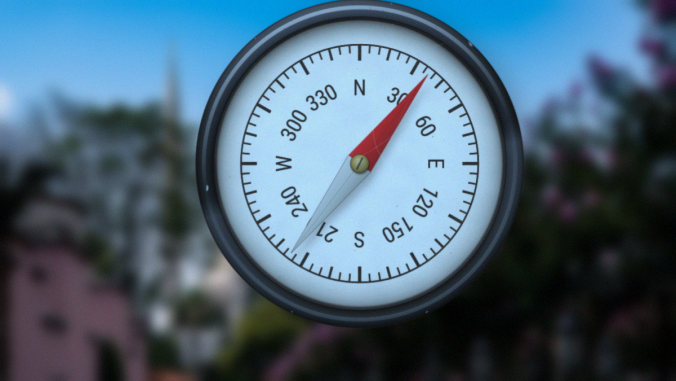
37.5 °
